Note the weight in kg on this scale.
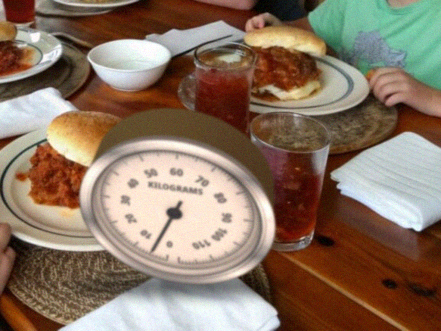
5 kg
